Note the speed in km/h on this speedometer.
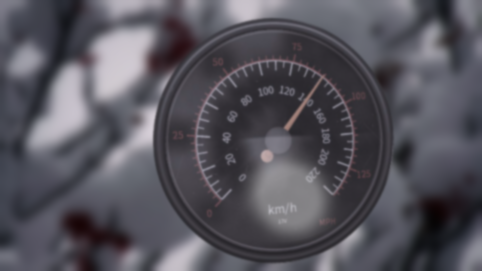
140 km/h
